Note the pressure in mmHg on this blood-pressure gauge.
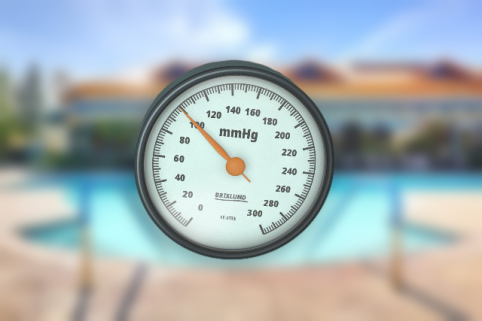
100 mmHg
